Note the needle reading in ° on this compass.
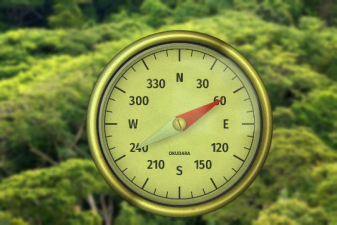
60 °
